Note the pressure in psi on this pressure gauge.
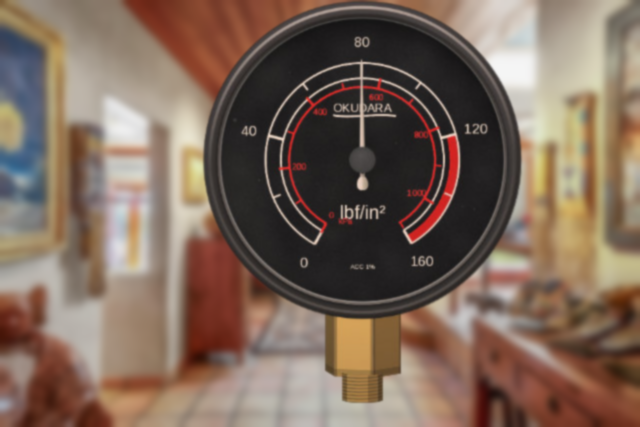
80 psi
